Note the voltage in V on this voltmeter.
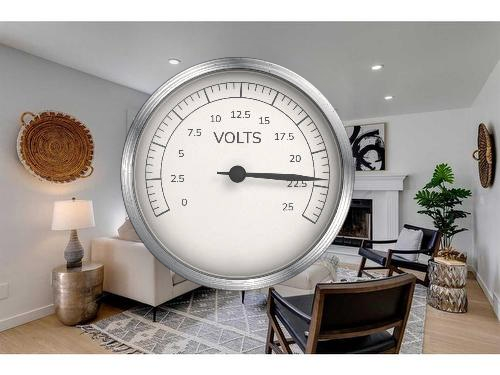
22 V
